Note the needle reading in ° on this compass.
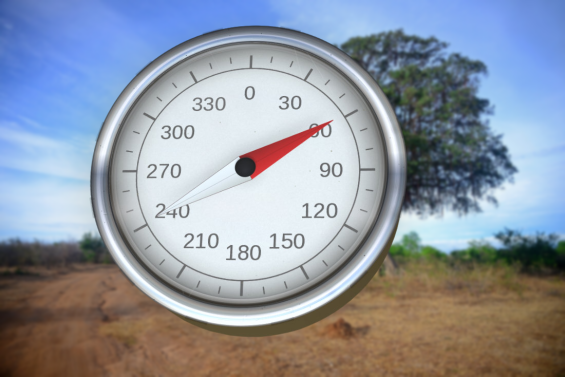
60 °
